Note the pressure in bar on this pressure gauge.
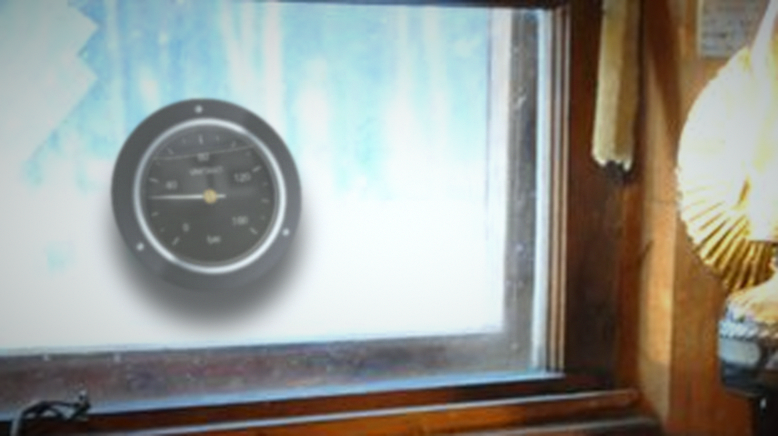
30 bar
